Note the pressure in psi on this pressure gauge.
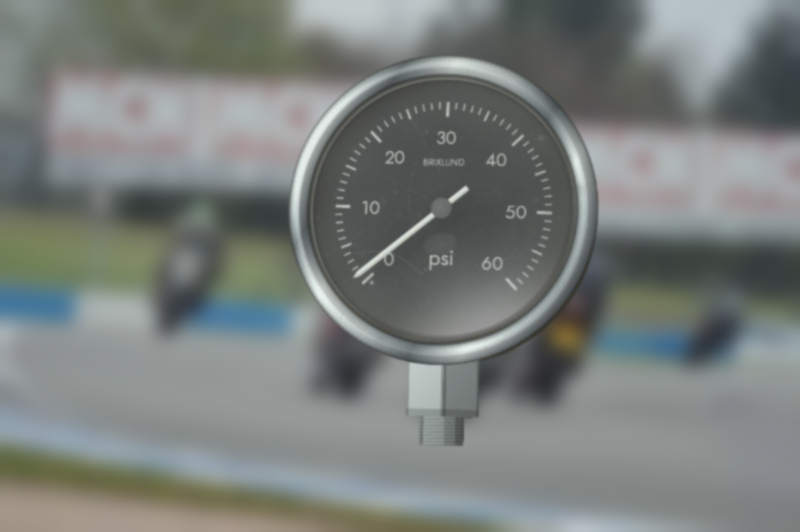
1 psi
